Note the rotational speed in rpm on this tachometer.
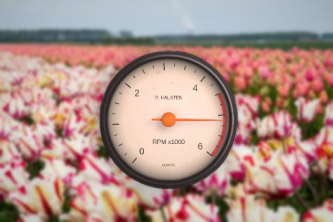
5125 rpm
